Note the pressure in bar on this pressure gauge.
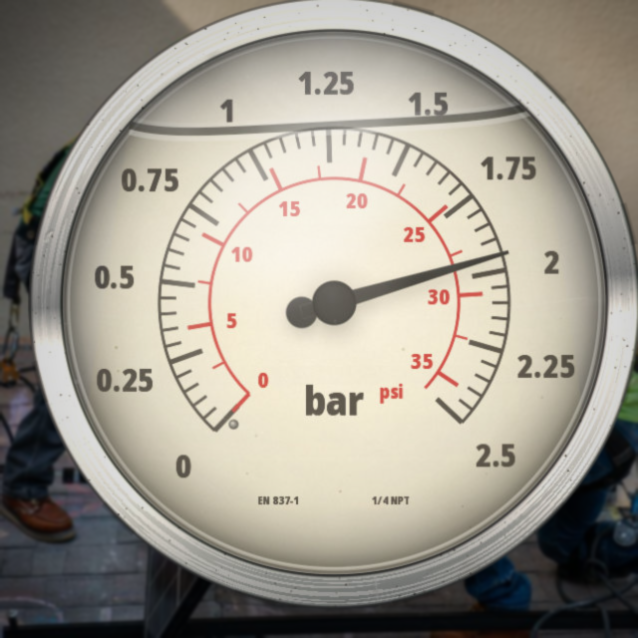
1.95 bar
